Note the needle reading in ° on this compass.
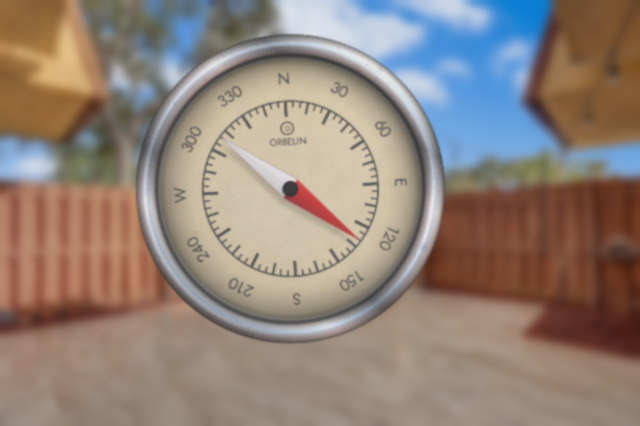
130 °
